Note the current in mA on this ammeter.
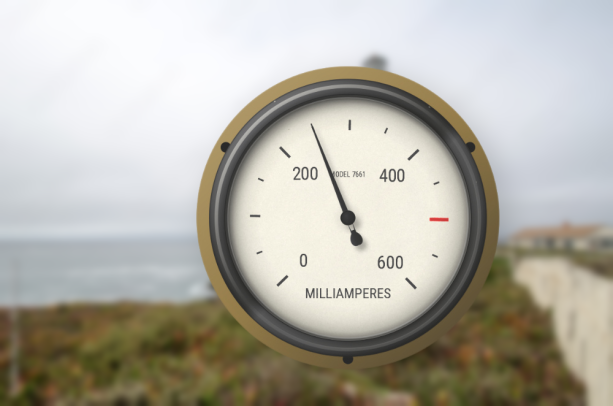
250 mA
